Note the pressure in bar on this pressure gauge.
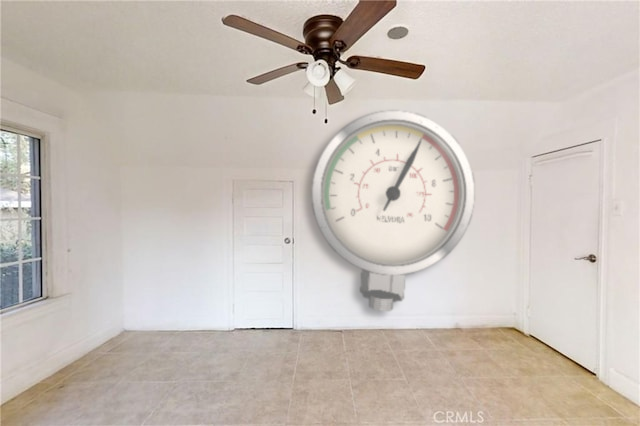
6 bar
